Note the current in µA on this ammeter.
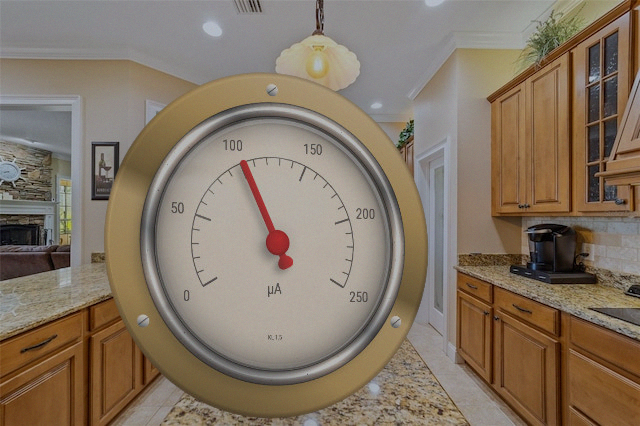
100 µA
